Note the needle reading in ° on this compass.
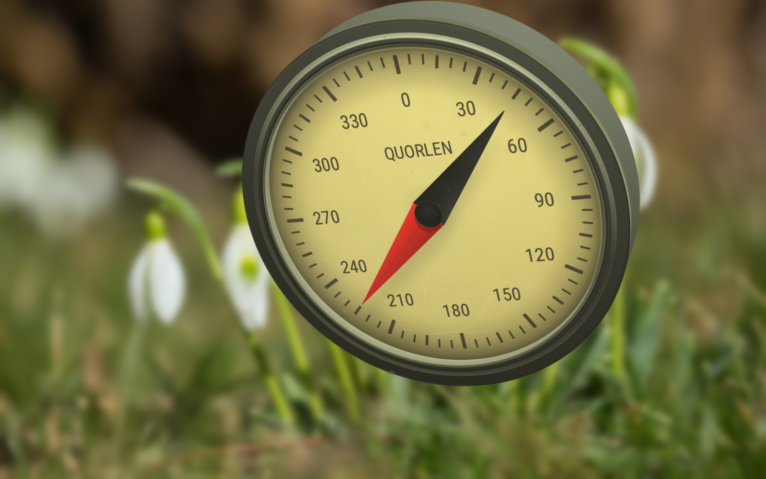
225 °
